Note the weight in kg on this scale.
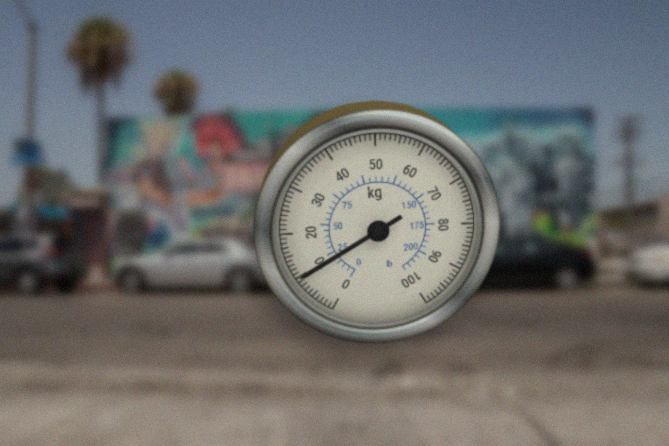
10 kg
